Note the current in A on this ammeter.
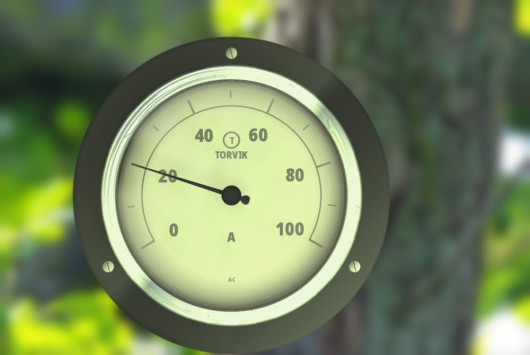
20 A
